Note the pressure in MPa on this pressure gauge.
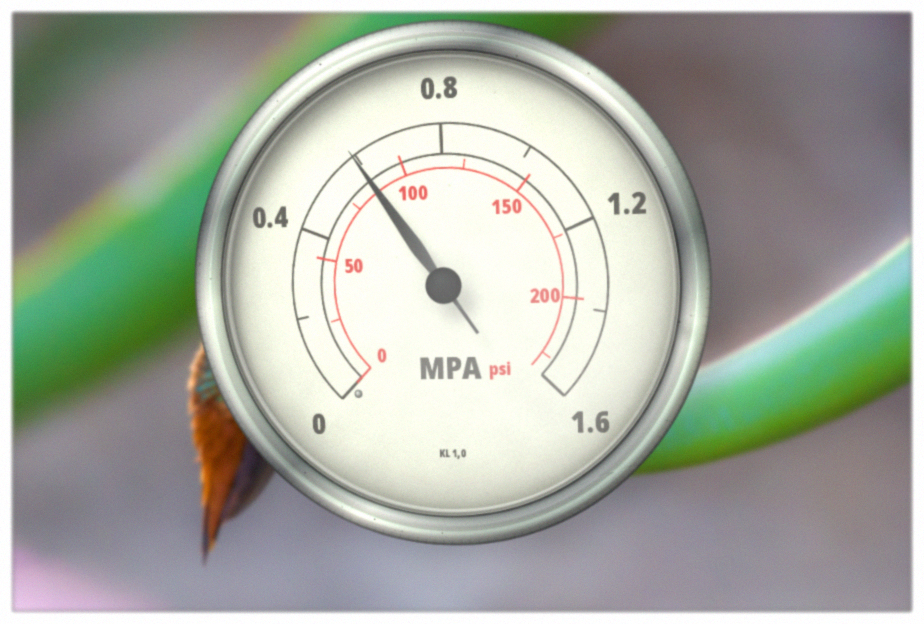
0.6 MPa
